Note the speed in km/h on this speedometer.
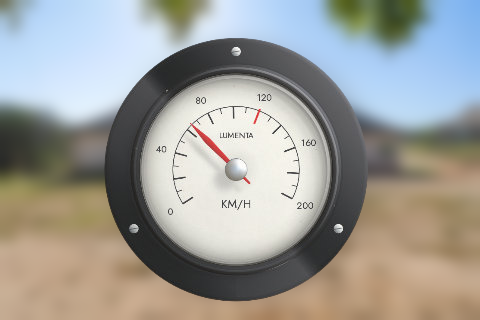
65 km/h
